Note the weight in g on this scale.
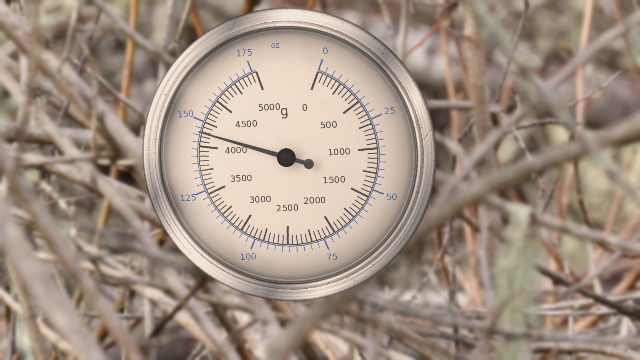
4150 g
